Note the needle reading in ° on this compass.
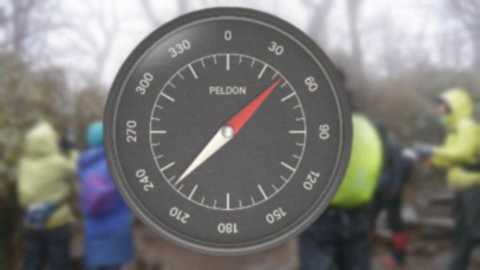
45 °
